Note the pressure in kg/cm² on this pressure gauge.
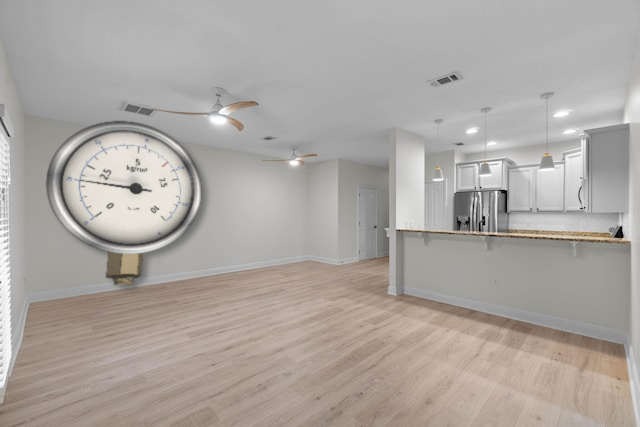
1.75 kg/cm²
